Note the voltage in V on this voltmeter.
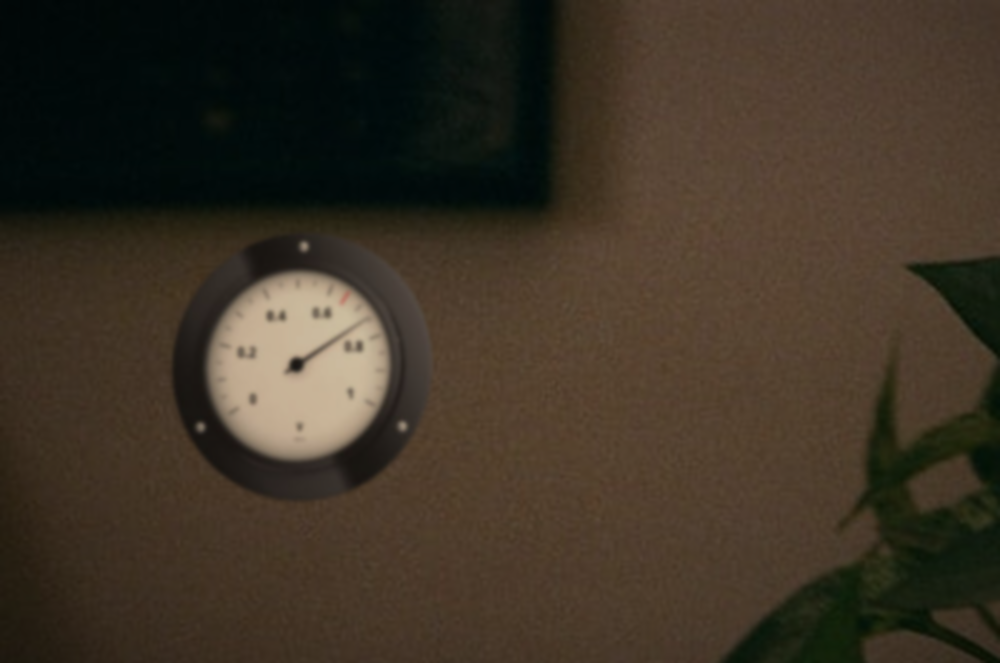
0.75 V
